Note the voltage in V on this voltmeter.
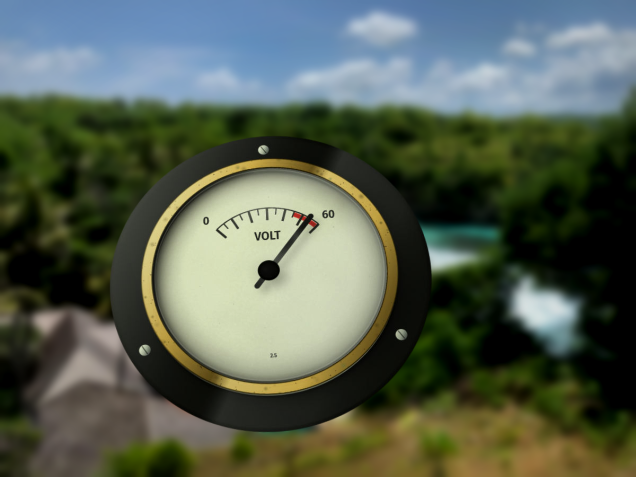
55 V
